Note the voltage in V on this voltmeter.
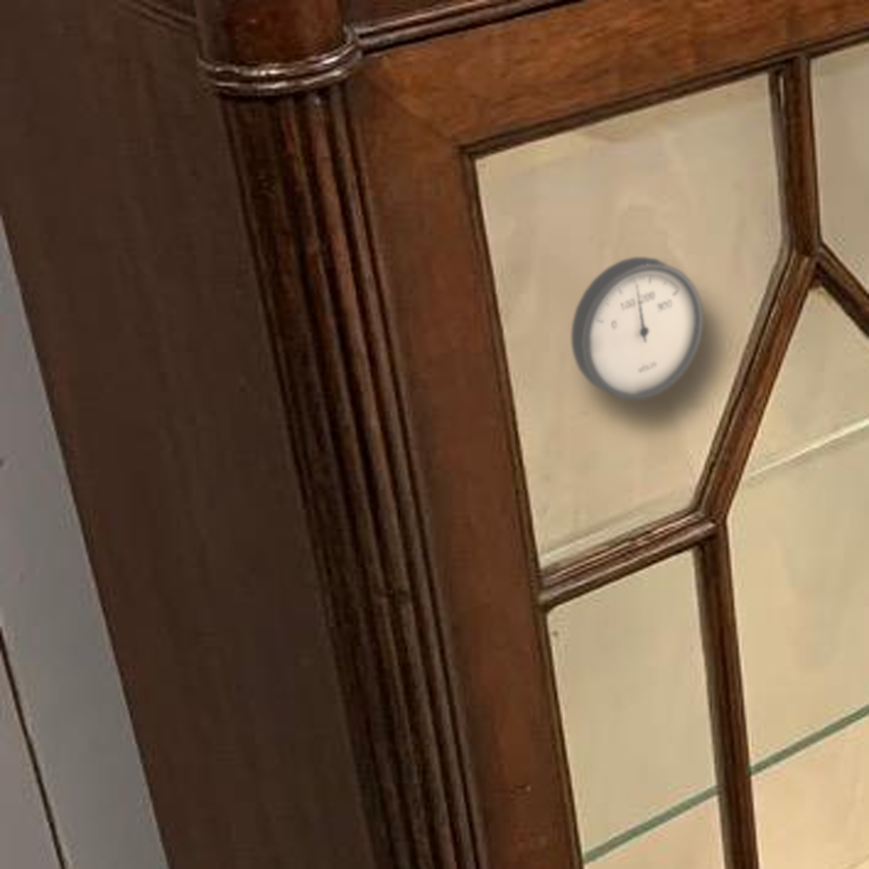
150 V
